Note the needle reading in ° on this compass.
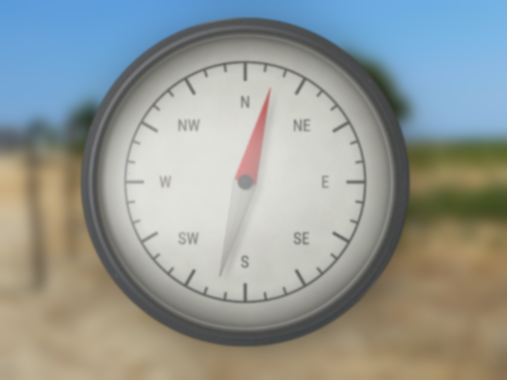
15 °
